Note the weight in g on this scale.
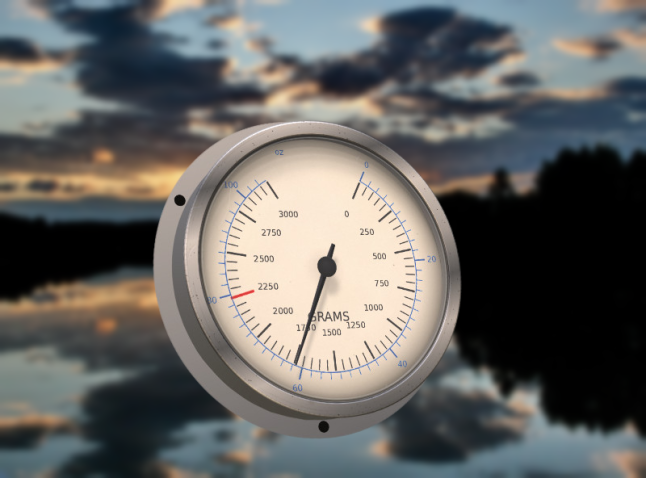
1750 g
